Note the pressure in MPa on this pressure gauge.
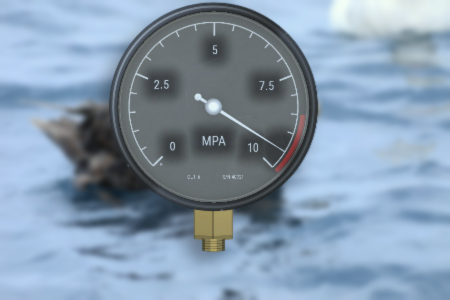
9.5 MPa
